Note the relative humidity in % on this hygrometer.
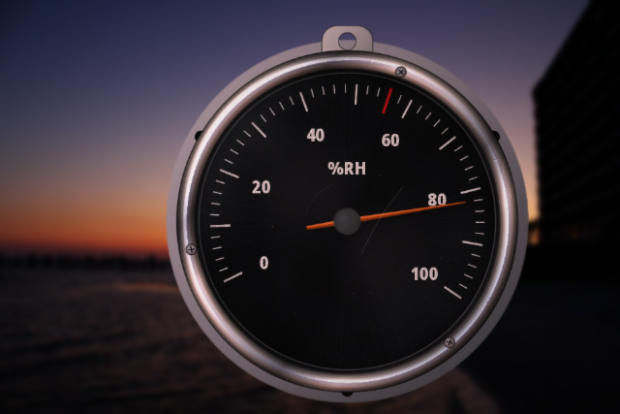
82 %
